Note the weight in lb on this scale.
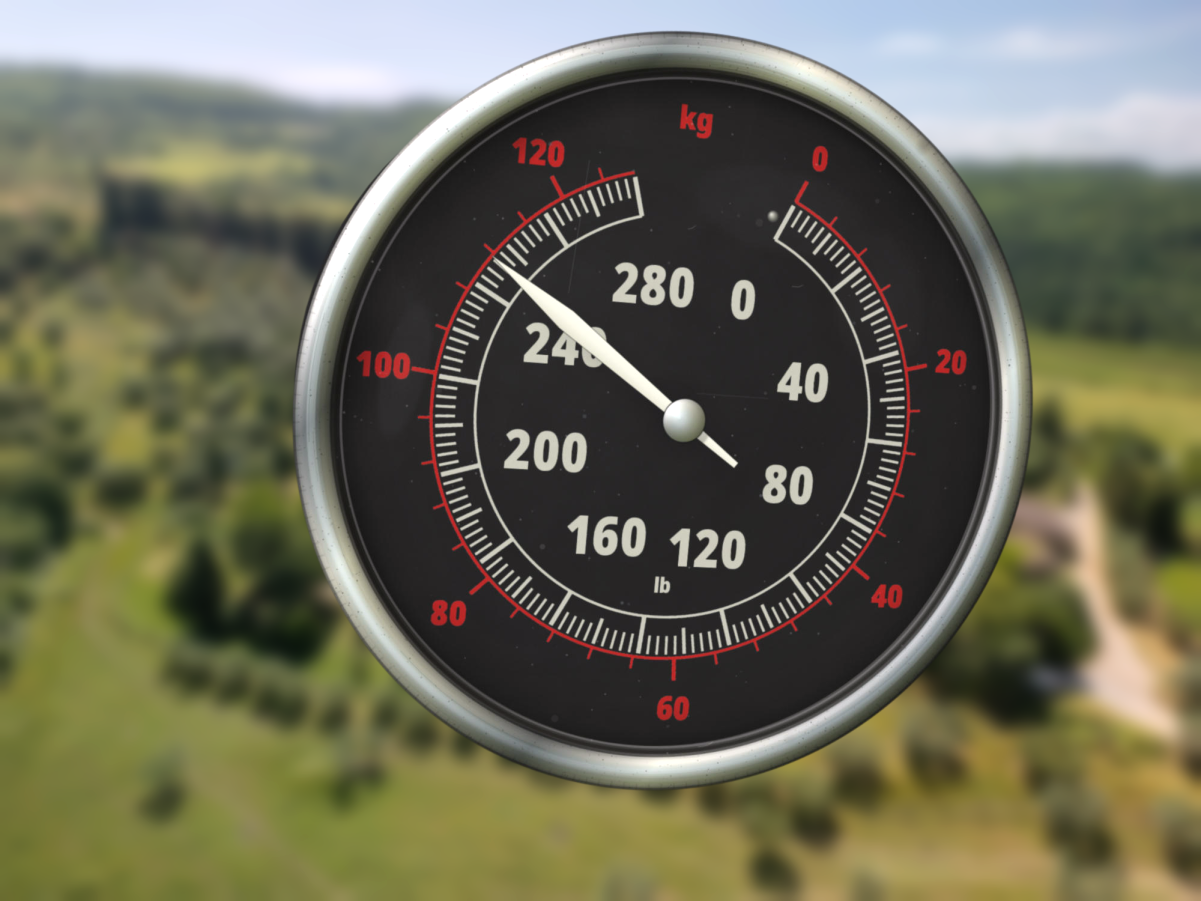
246 lb
